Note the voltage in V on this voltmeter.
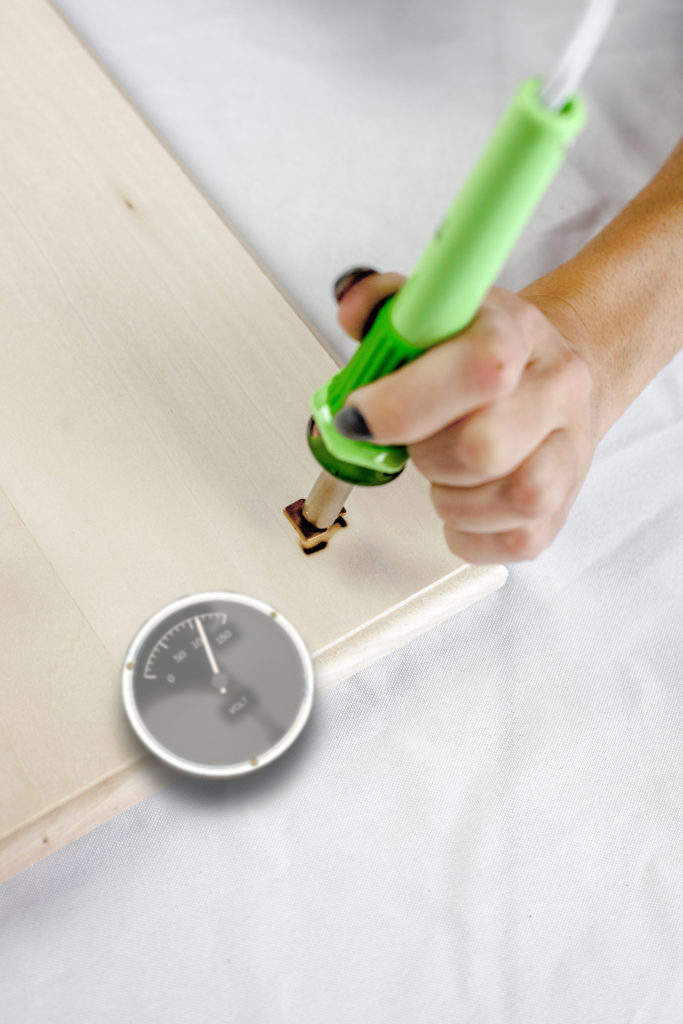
110 V
